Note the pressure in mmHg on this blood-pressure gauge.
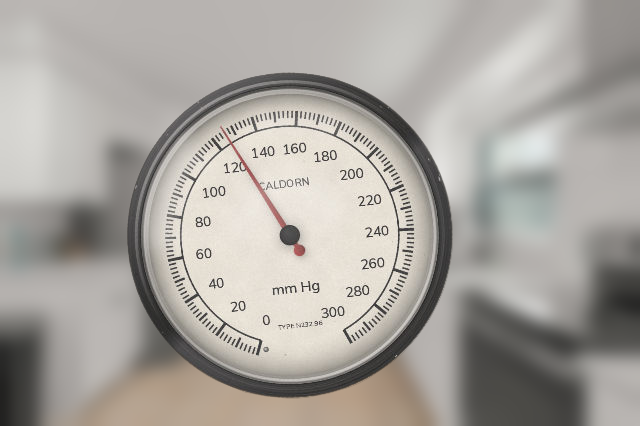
126 mmHg
